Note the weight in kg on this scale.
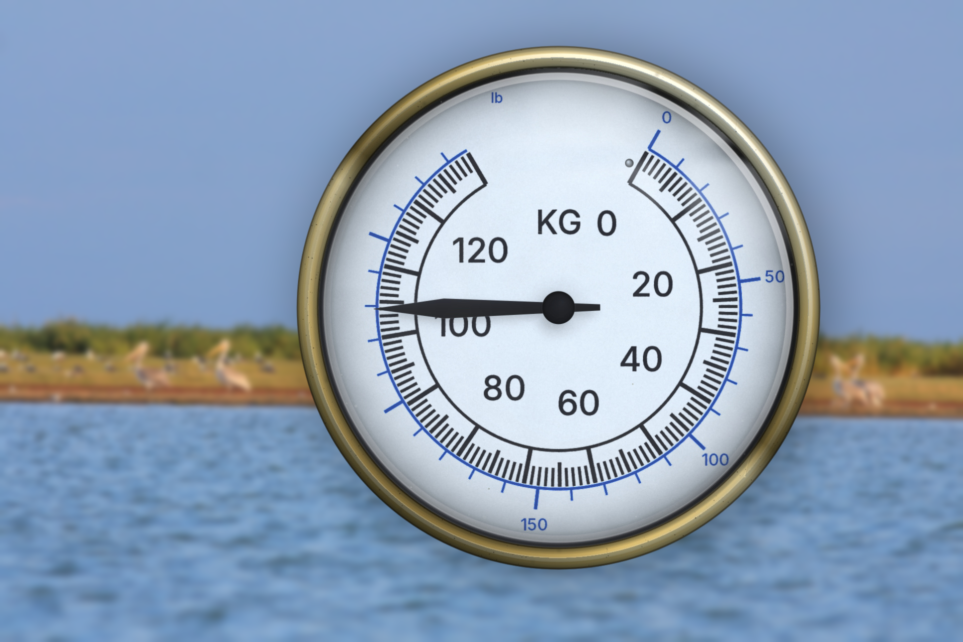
104 kg
